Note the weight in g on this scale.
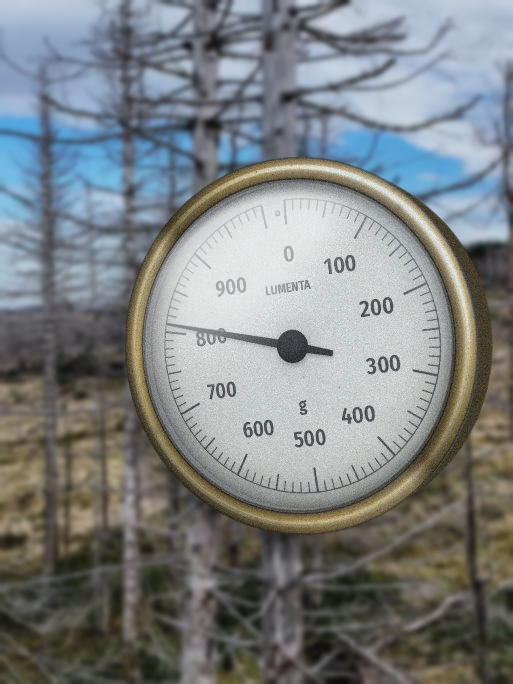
810 g
